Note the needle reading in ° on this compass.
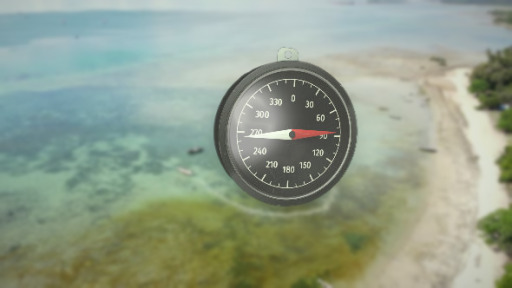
85 °
